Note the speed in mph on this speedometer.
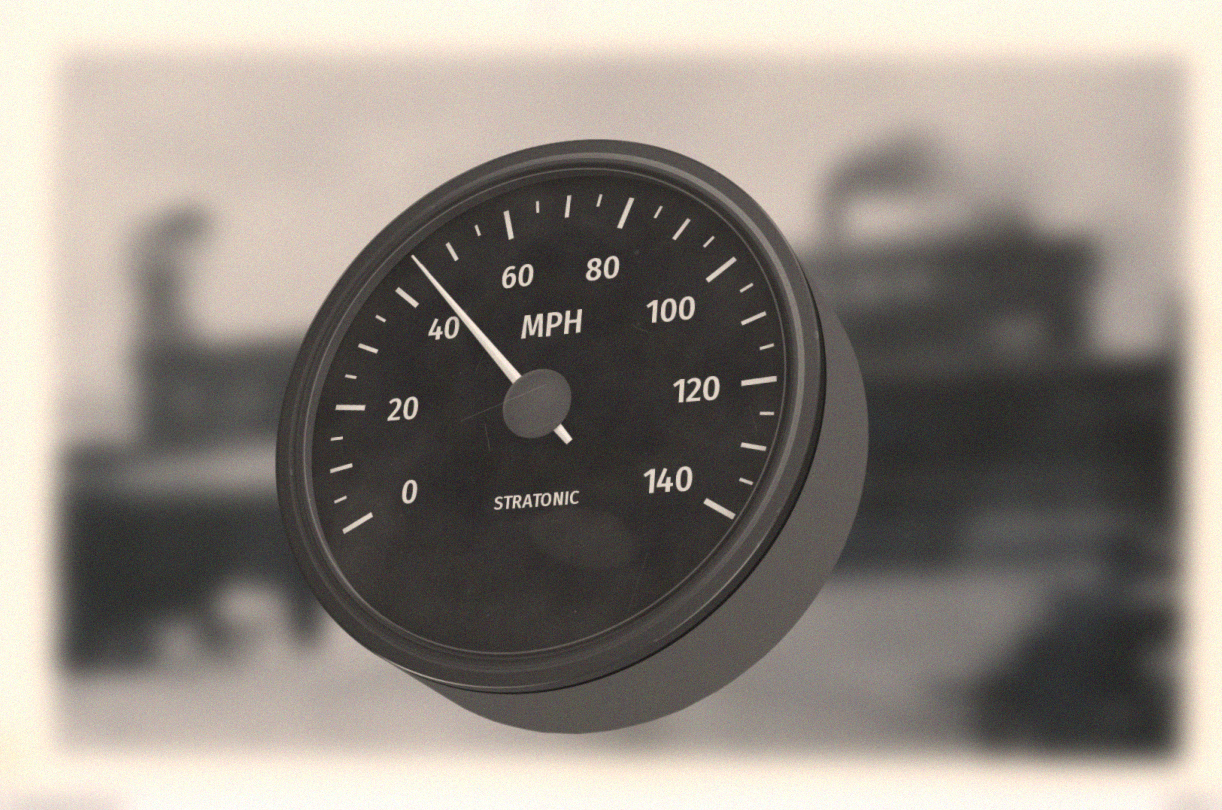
45 mph
